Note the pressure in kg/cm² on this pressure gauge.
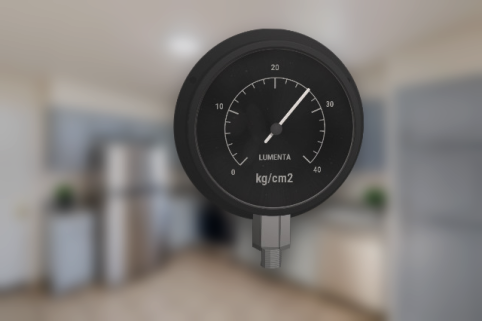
26 kg/cm²
